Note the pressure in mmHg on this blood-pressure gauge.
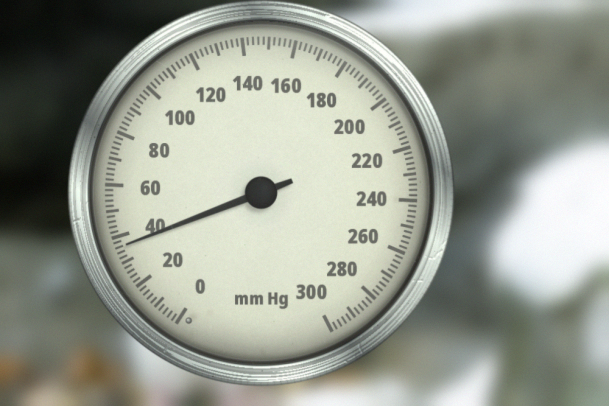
36 mmHg
